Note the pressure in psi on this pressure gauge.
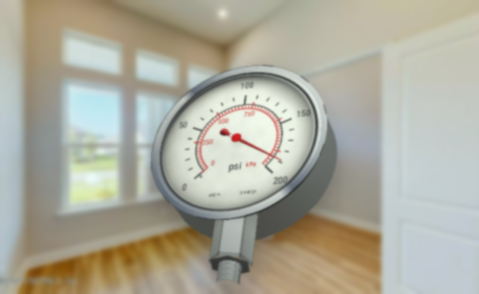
190 psi
